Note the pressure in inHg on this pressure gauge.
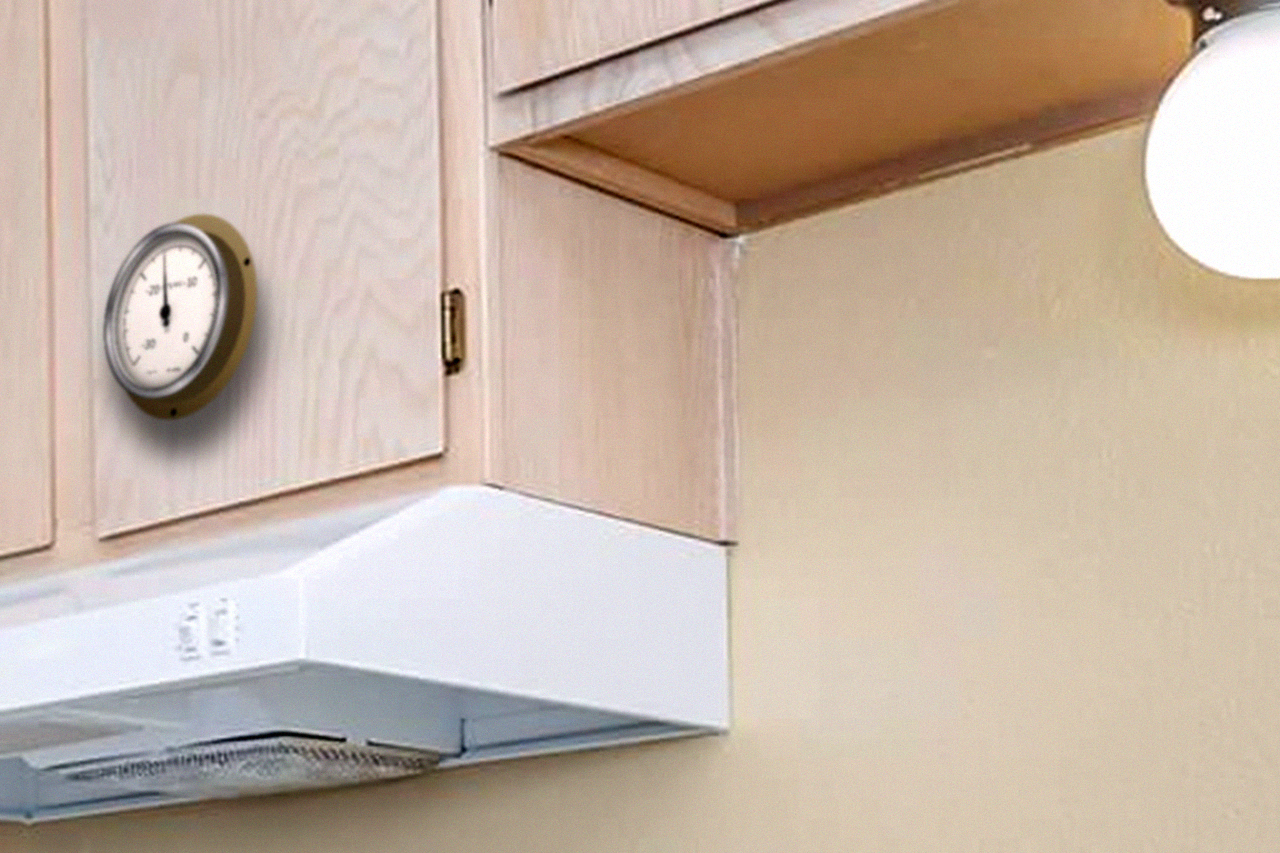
-16 inHg
